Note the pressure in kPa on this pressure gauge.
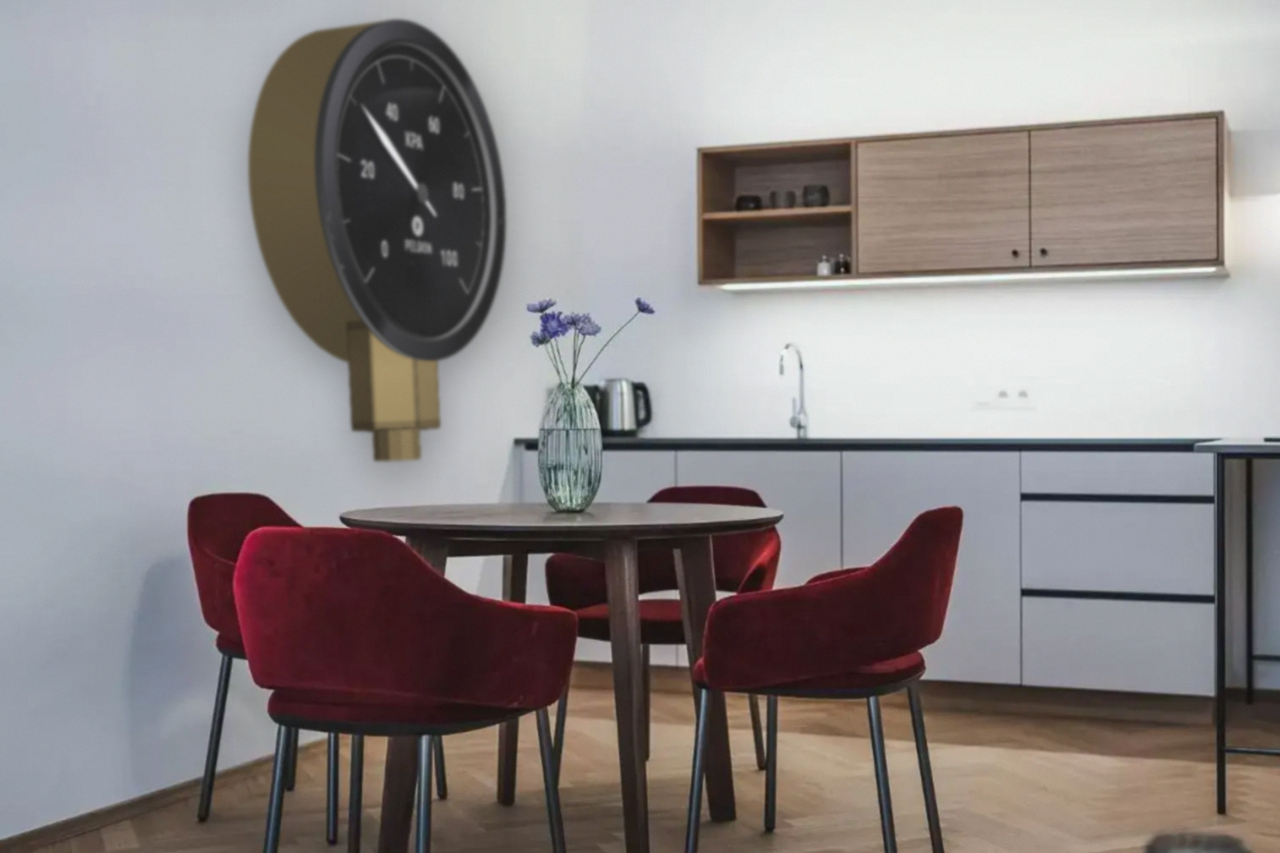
30 kPa
